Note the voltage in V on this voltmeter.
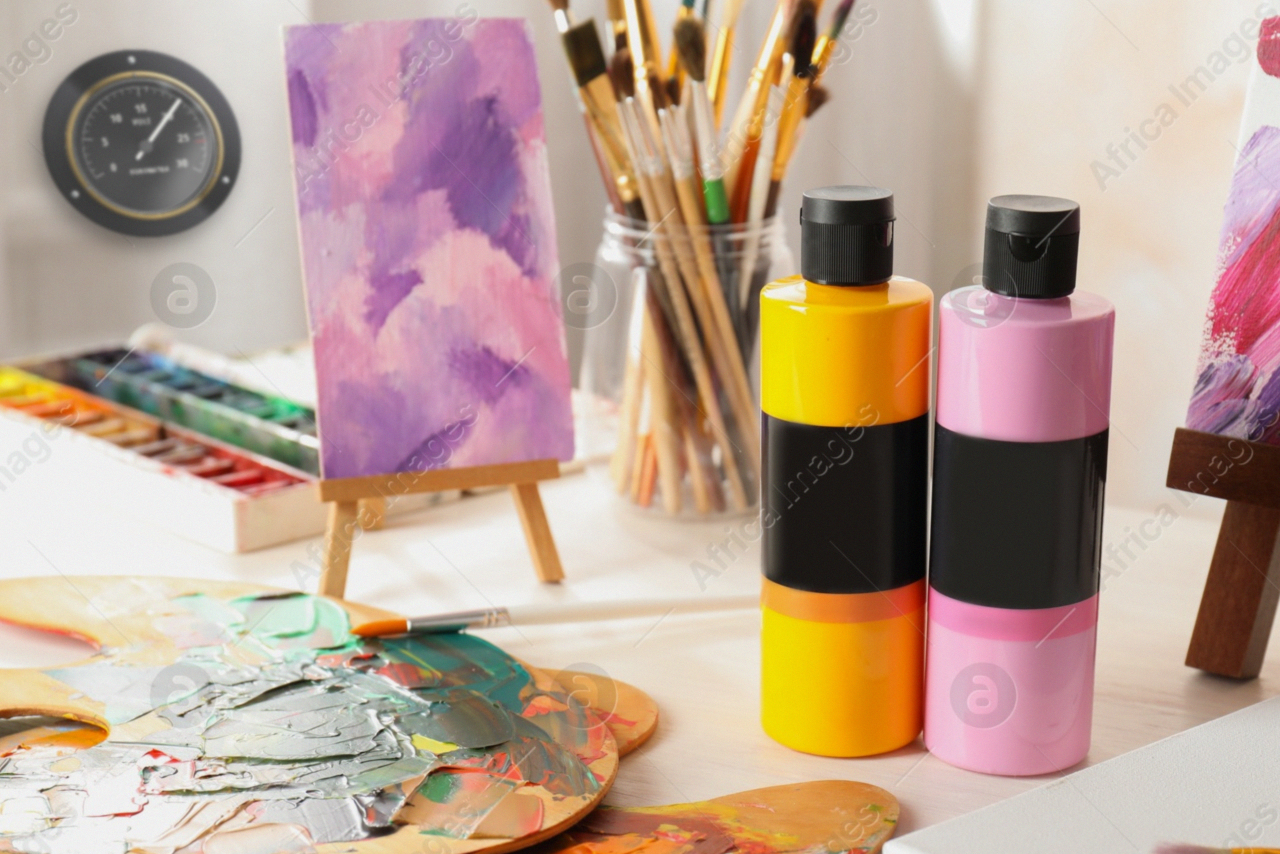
20 V
